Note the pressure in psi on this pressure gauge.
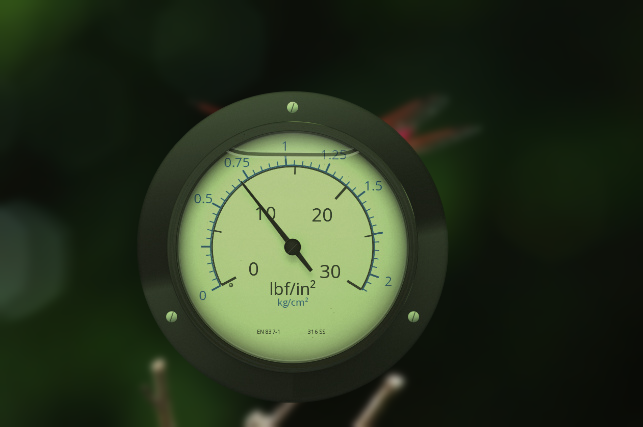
10 psi
